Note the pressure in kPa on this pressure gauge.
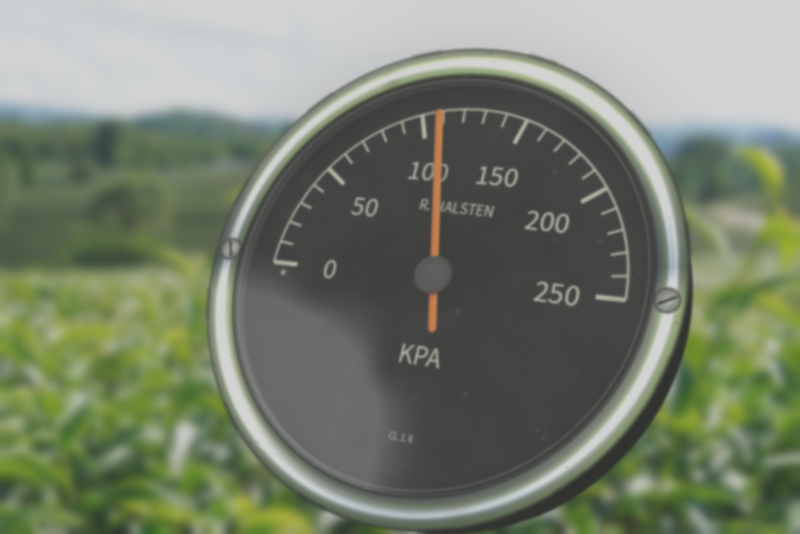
110 kPa
